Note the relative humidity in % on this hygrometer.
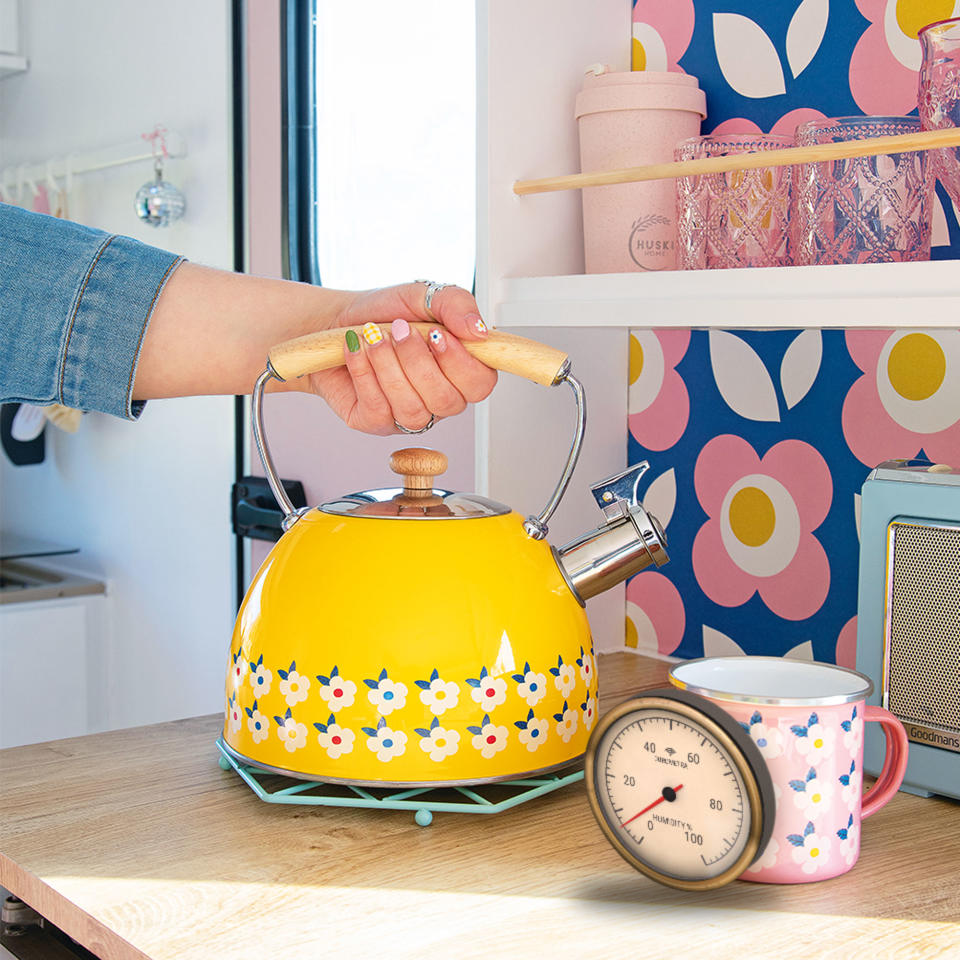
6 %
